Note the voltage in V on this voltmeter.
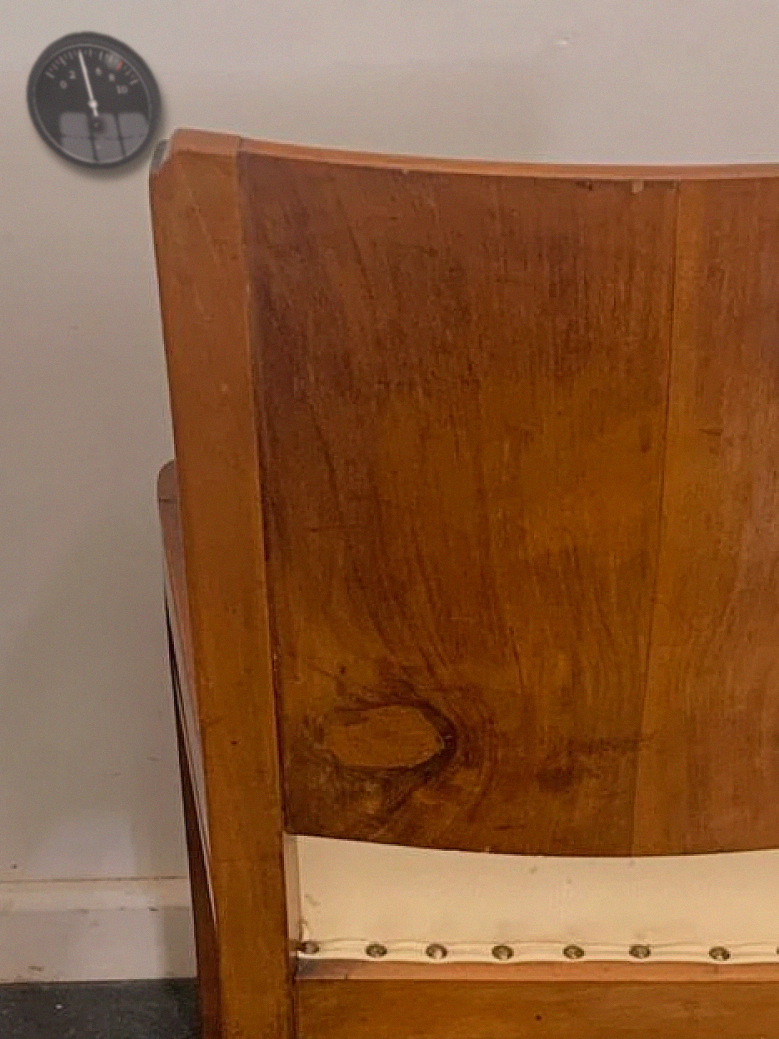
4 V
